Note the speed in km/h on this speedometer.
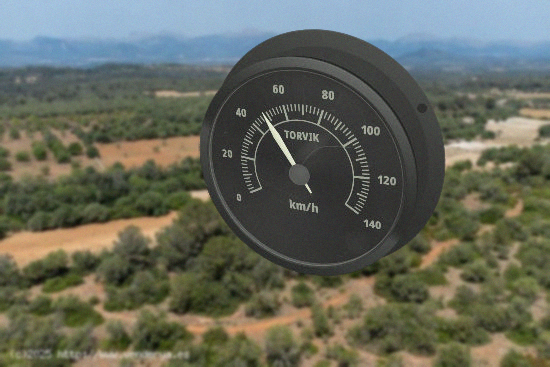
50 km/h
